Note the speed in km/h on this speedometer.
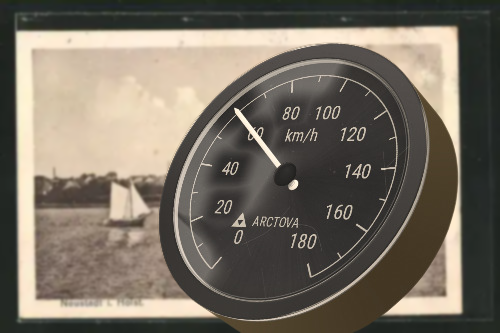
60 km/h
